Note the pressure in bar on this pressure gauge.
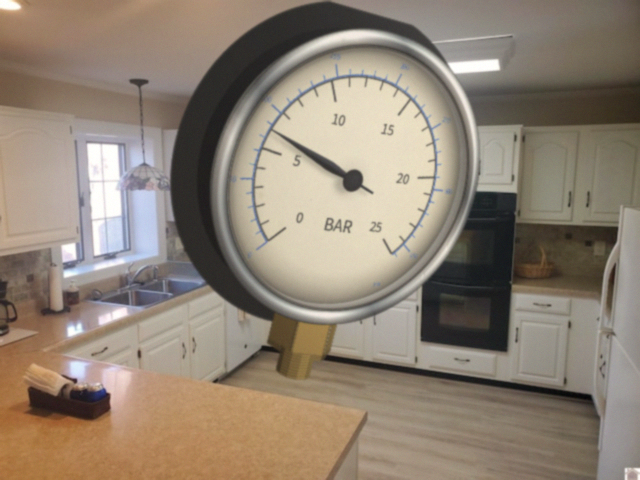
6 bar
